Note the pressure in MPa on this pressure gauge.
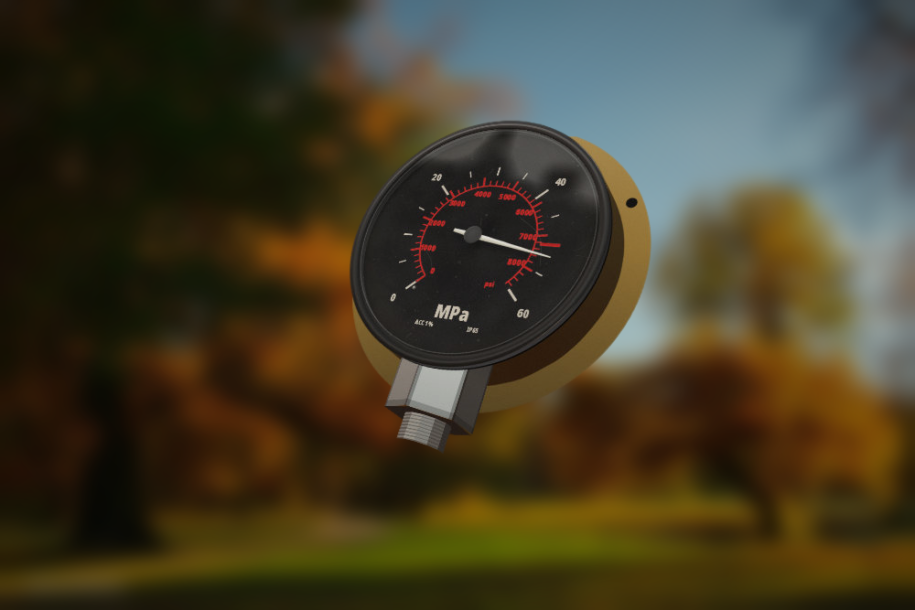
52.5 MPa
